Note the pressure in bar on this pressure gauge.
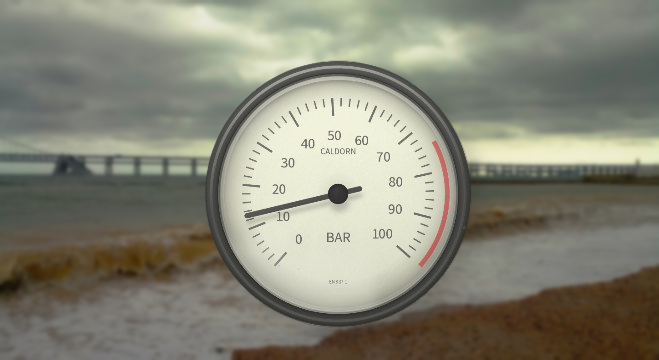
13 bar
